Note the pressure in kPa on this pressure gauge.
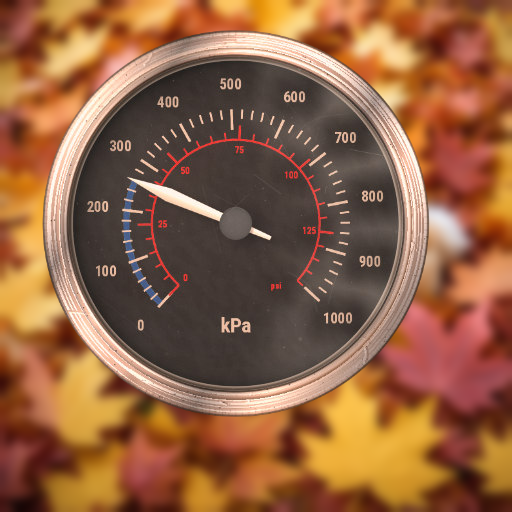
260 kPa
